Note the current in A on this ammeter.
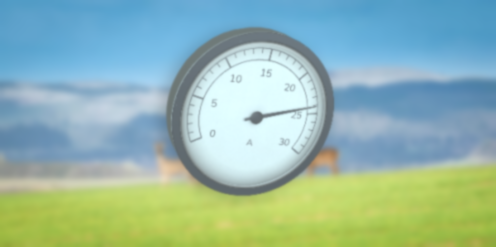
24 A
